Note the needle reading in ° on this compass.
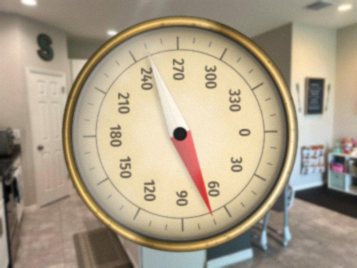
70 °
